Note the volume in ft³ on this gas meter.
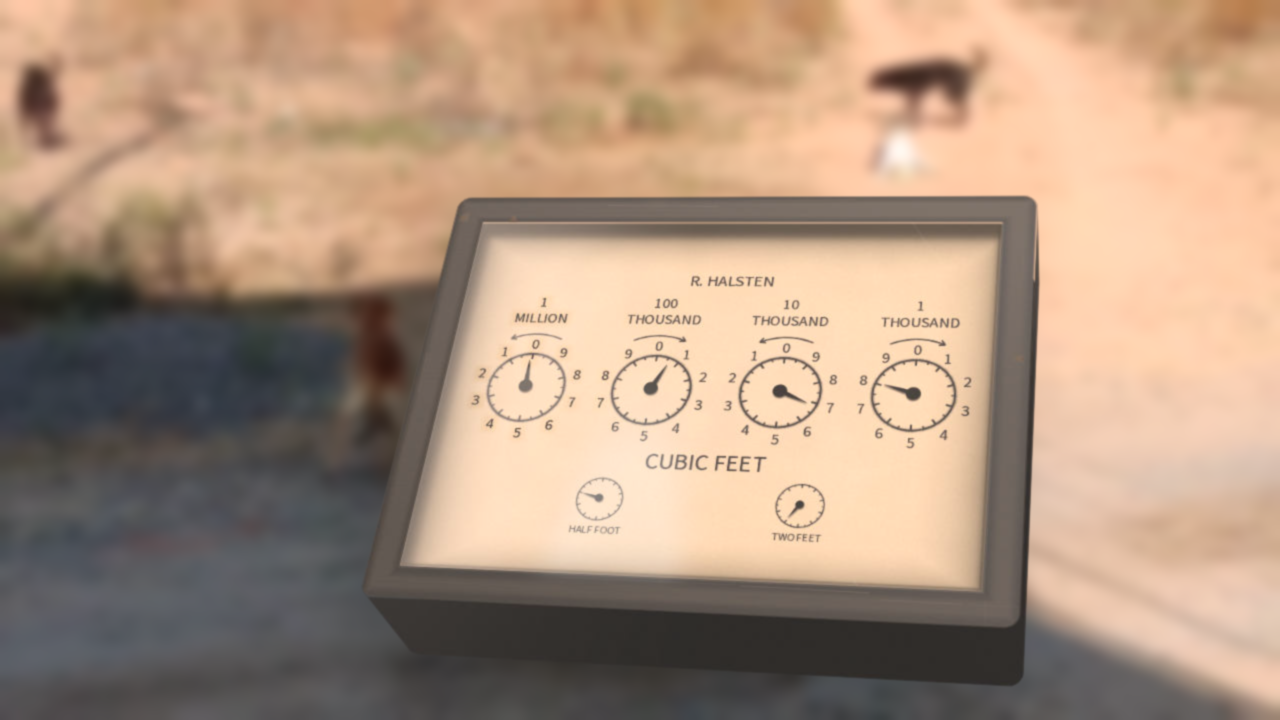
6800 ft³
